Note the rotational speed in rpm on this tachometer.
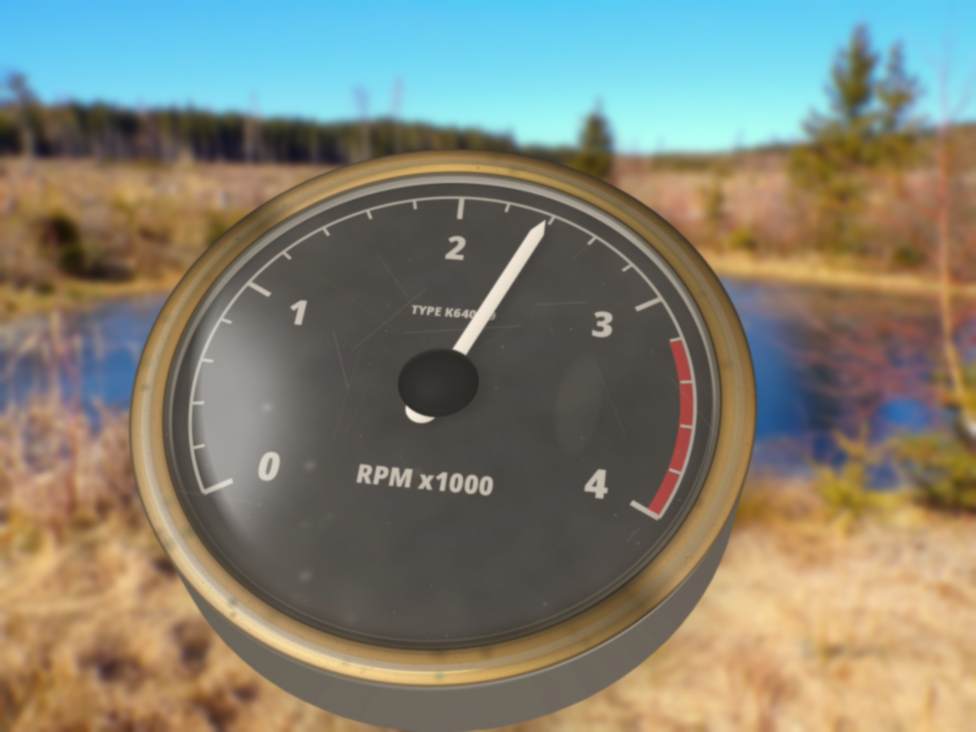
2400 rpm
